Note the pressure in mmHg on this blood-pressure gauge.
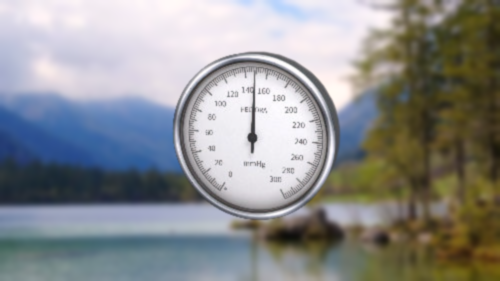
150 mmHg
